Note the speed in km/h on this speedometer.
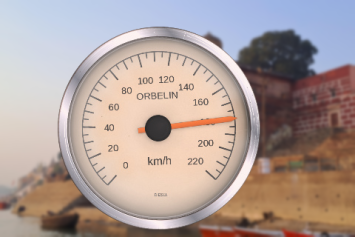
180 km/h
